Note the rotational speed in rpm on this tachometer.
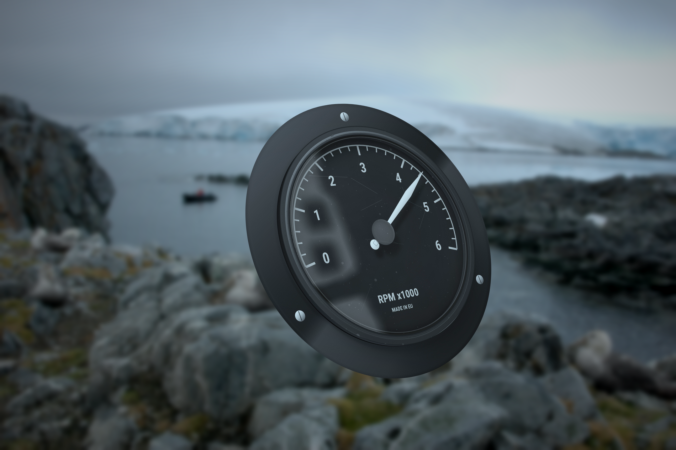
4400 rpm
